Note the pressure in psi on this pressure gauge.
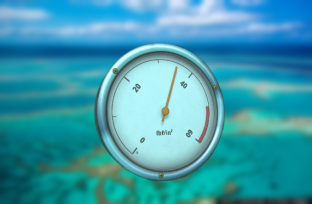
35 psi
